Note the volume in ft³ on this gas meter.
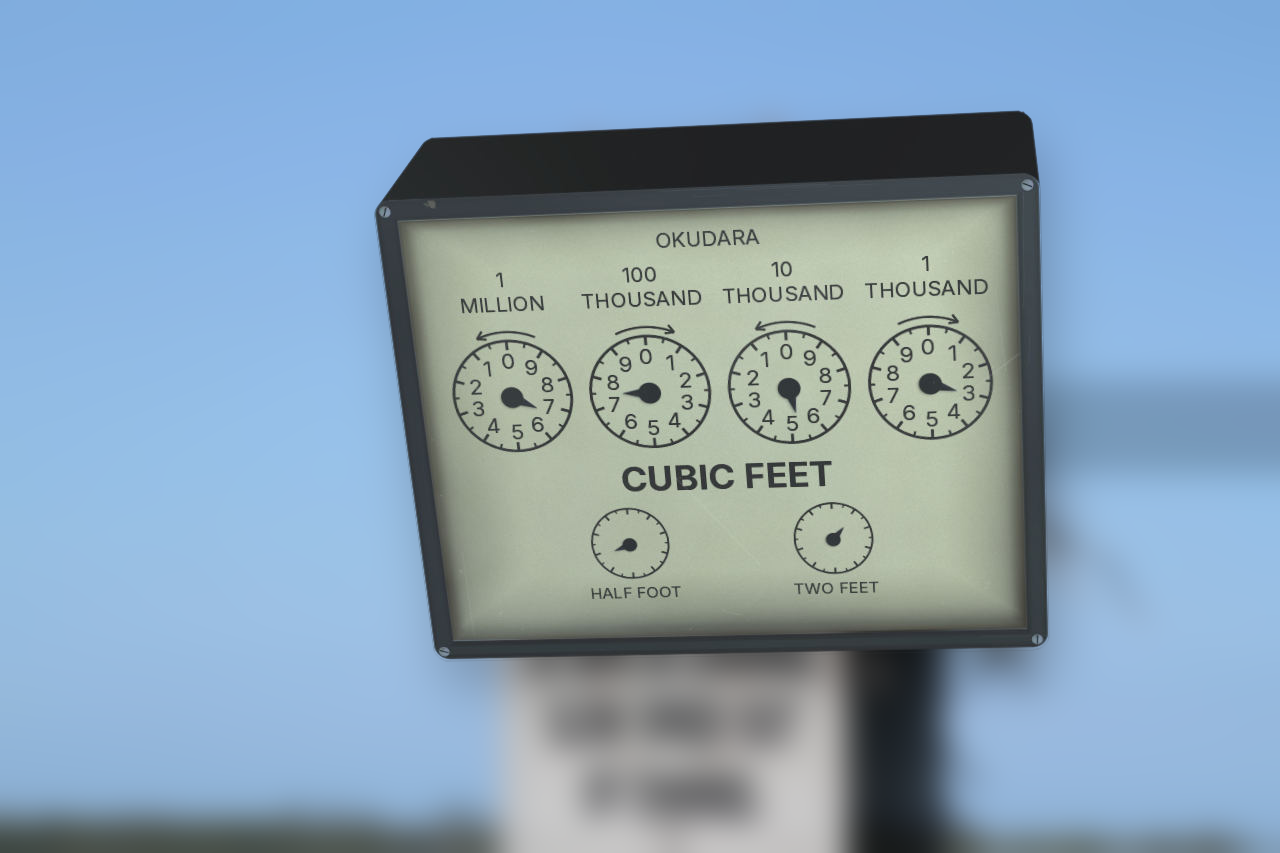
675300 ft³
